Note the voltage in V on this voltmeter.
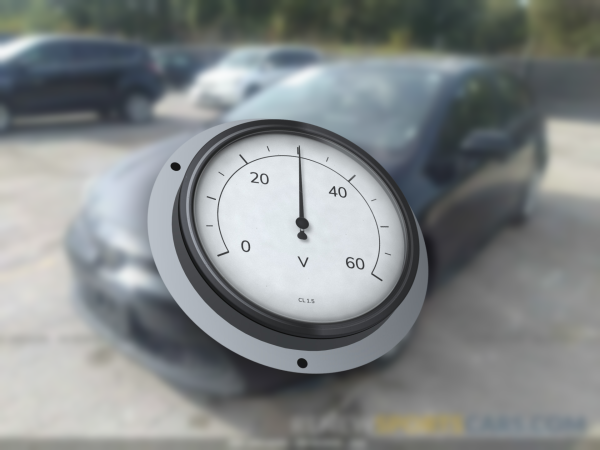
30 V
